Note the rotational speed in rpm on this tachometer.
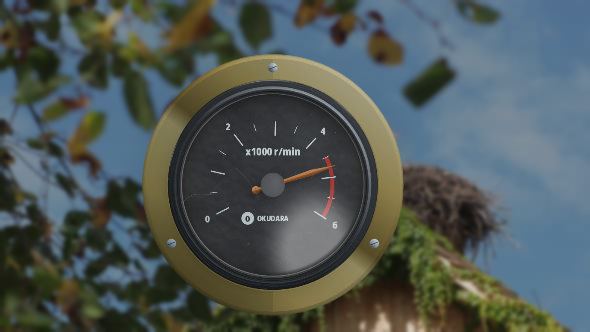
4750 rpm
